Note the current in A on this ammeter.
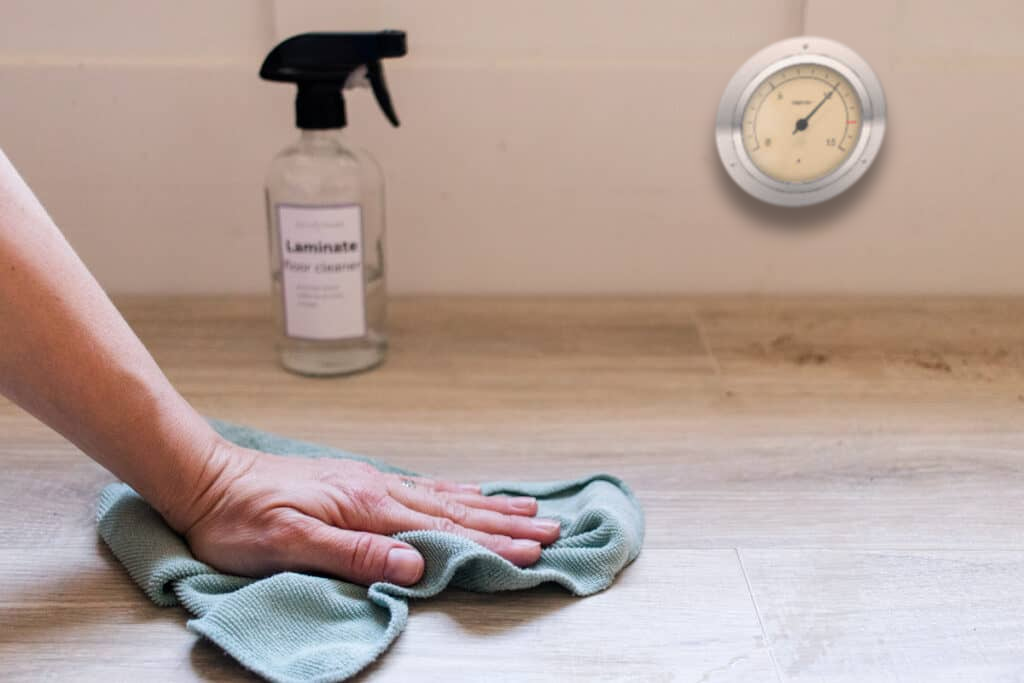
10 A
